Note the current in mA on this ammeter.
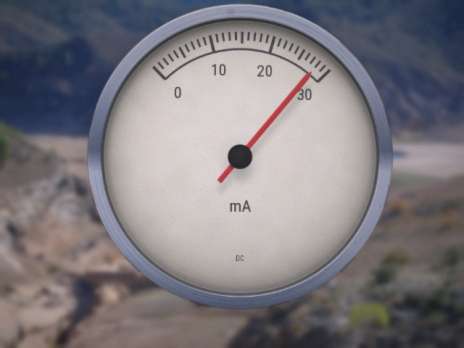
28 mA
